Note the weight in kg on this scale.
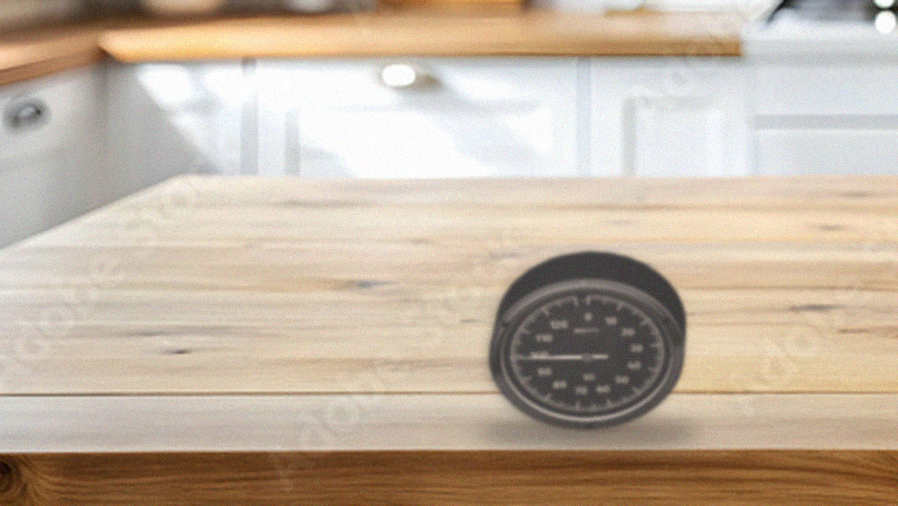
100 kg
